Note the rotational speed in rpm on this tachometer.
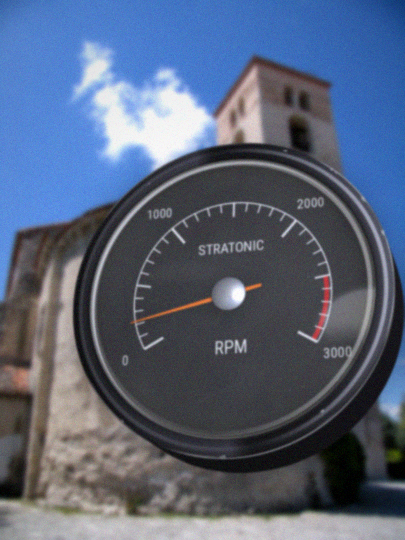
200 rpm
